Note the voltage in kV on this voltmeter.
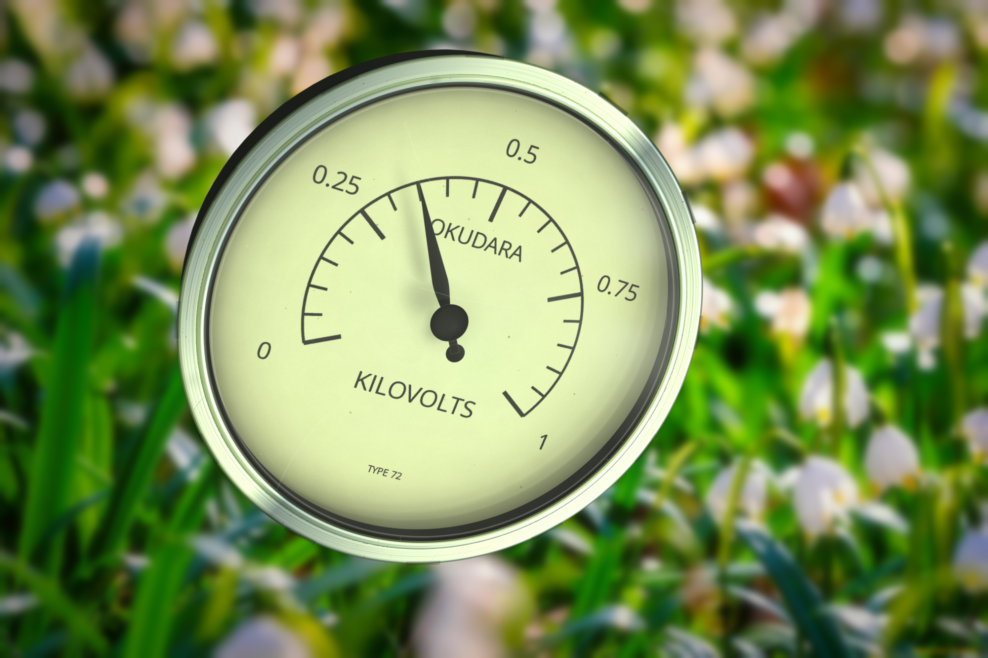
0.35 kV
